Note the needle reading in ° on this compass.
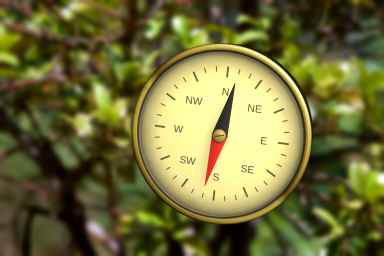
190 °
